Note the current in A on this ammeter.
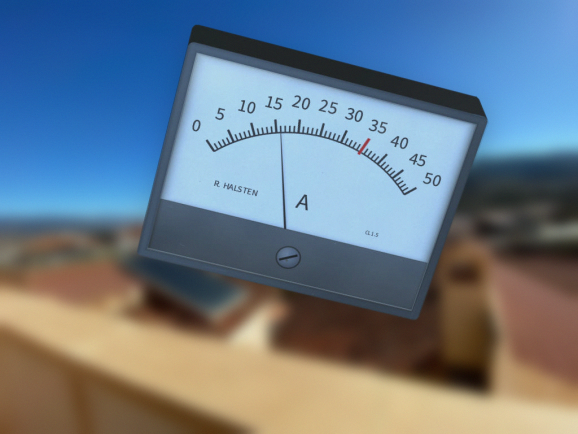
16 A
